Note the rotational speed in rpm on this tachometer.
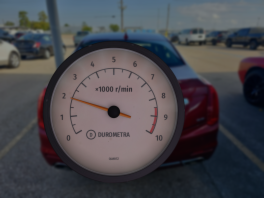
2000 rpm
